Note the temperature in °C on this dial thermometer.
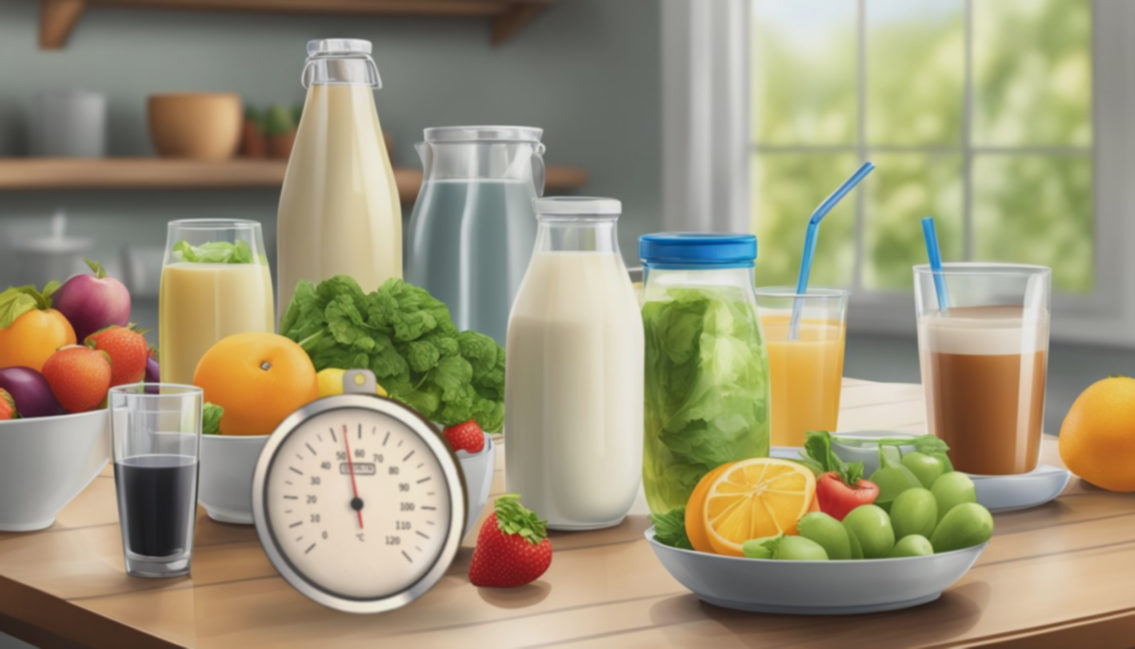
55 °C
